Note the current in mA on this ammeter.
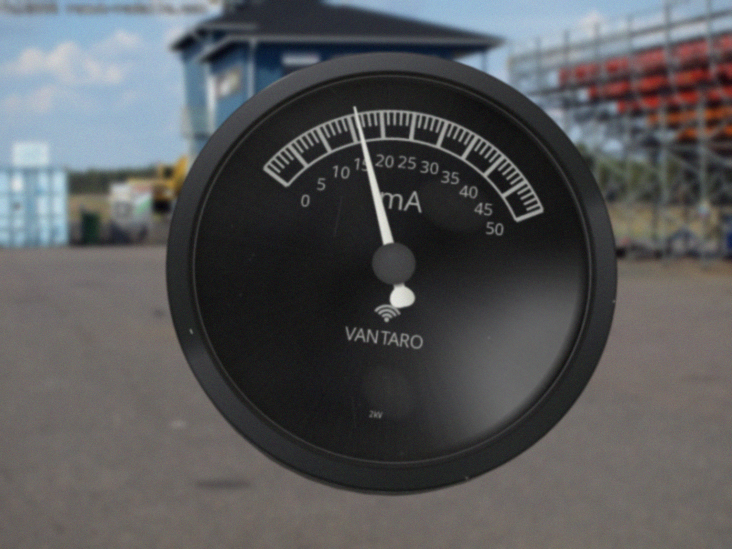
16 mA
